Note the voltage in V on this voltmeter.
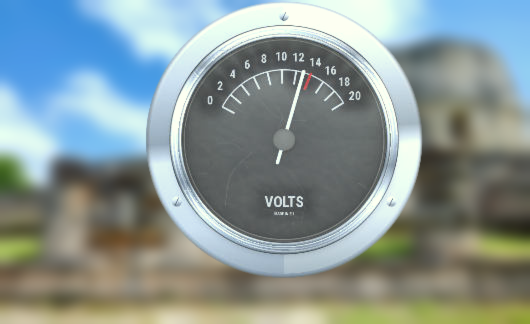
13 V
